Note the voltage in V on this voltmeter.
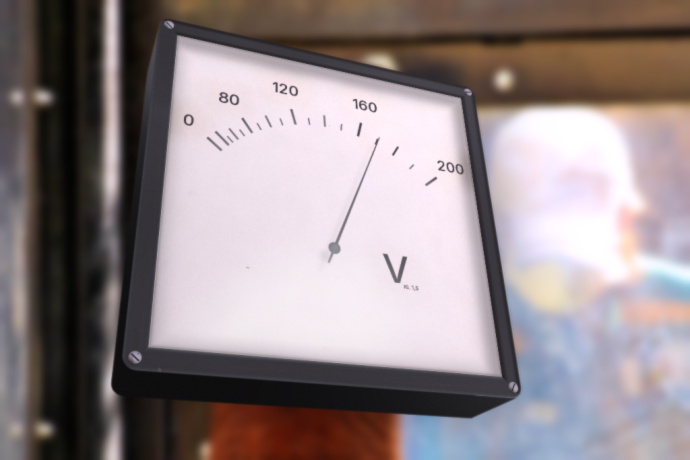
170 V
